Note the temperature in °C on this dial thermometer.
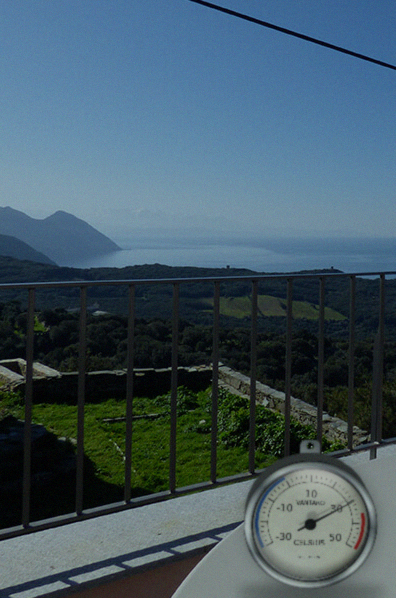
30 °C
